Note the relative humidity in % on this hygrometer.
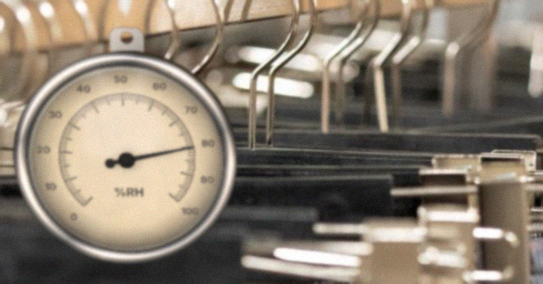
80 %
